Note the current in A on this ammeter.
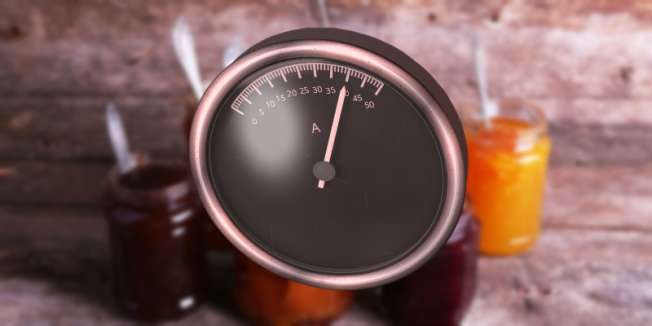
40 A
